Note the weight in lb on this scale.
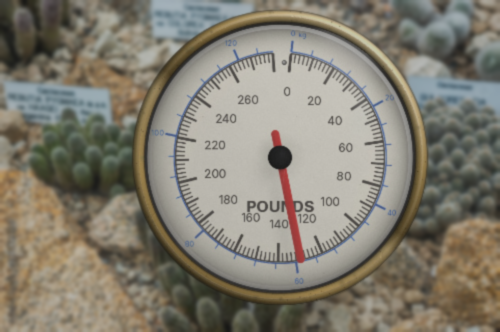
130 lb
